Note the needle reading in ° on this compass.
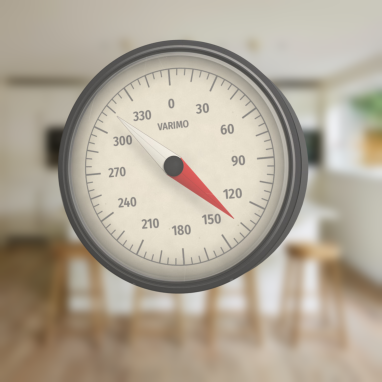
135 °
